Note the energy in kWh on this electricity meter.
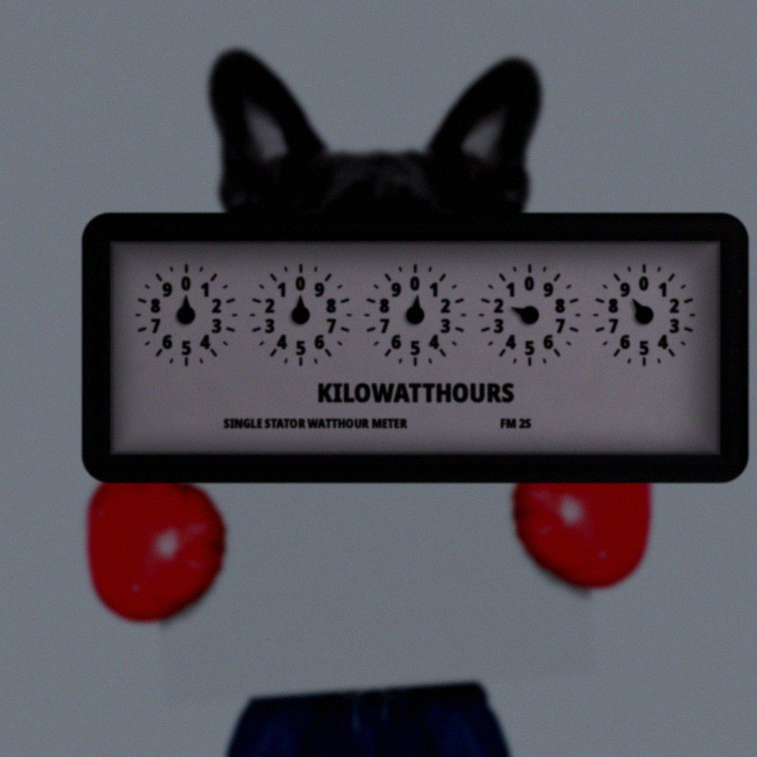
19 kWh
